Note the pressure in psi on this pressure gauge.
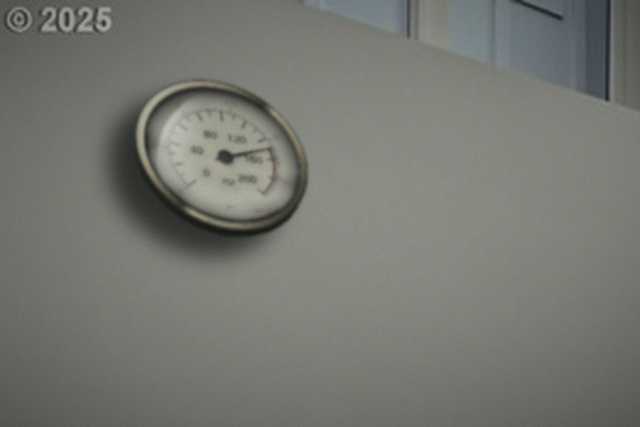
150 psi
